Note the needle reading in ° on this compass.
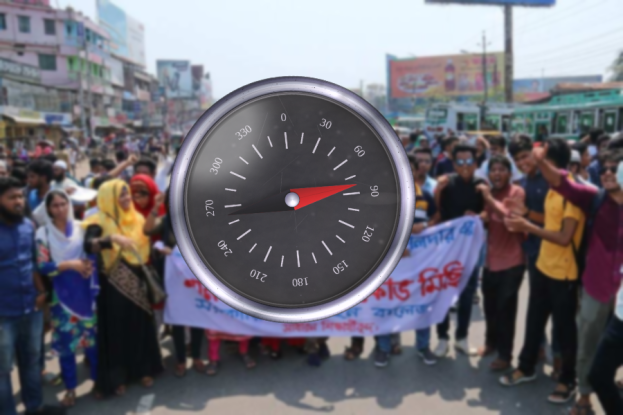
82.5 °
